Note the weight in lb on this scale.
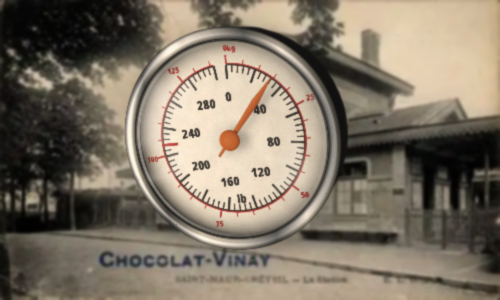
32 lb
